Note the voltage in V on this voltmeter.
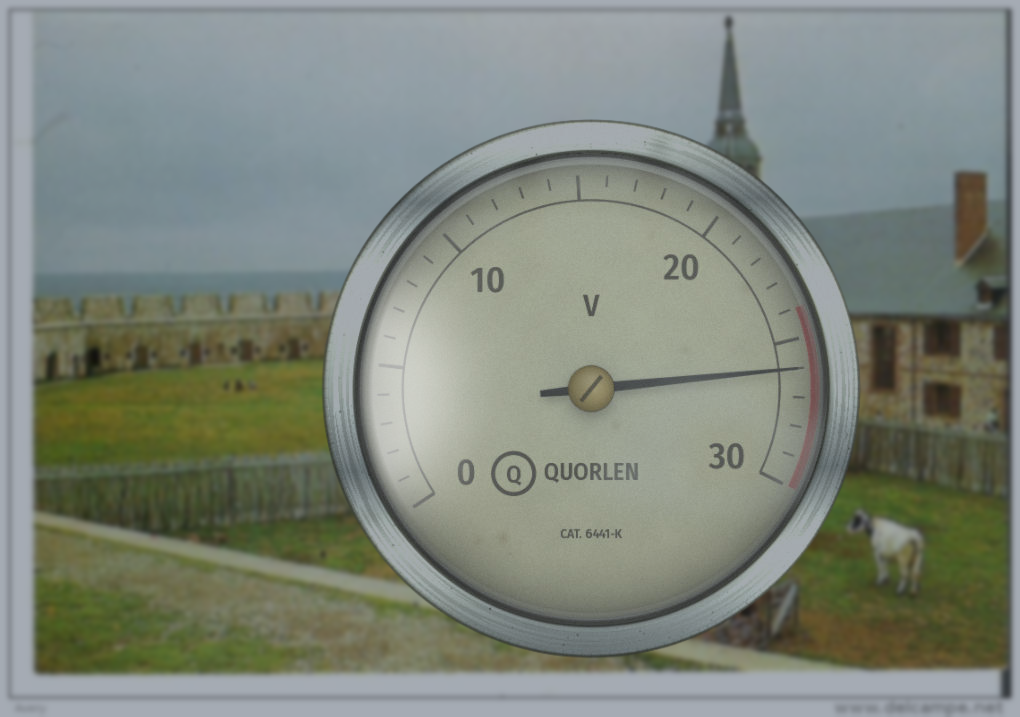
26 V
